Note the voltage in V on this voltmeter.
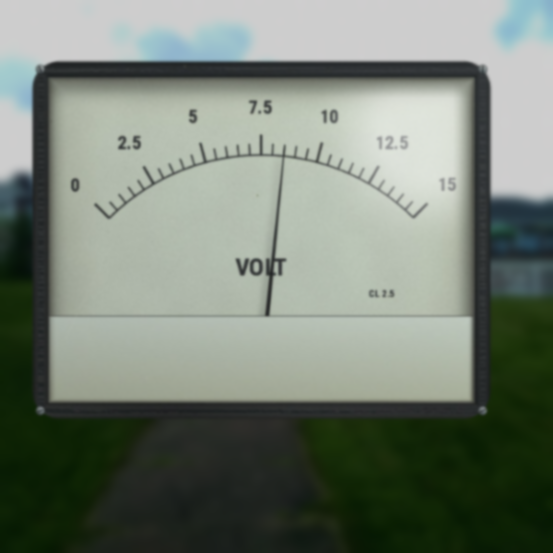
8.5 V
